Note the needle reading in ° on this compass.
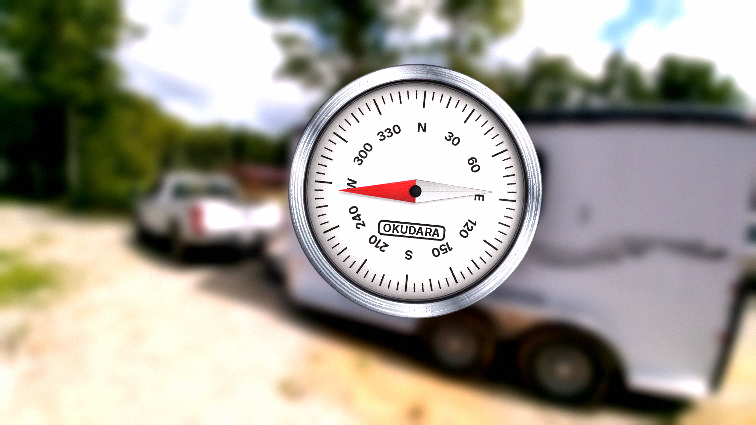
265 °
